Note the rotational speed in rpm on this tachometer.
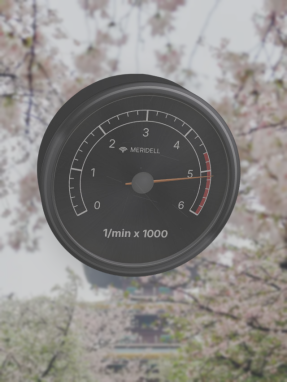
5100 rpm
